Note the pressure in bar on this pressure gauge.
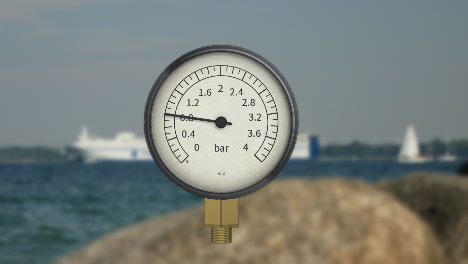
0.8 bar
